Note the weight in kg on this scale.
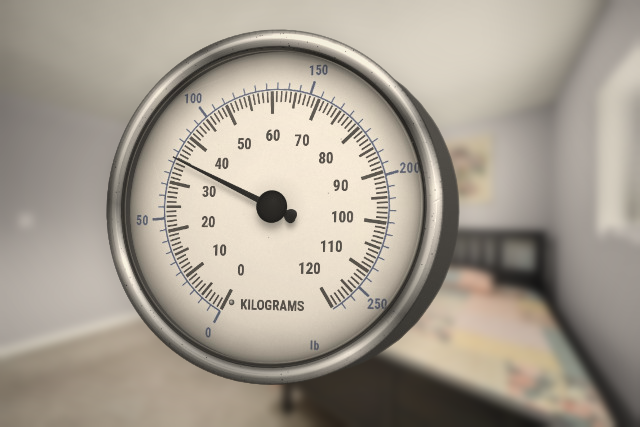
35 kg
